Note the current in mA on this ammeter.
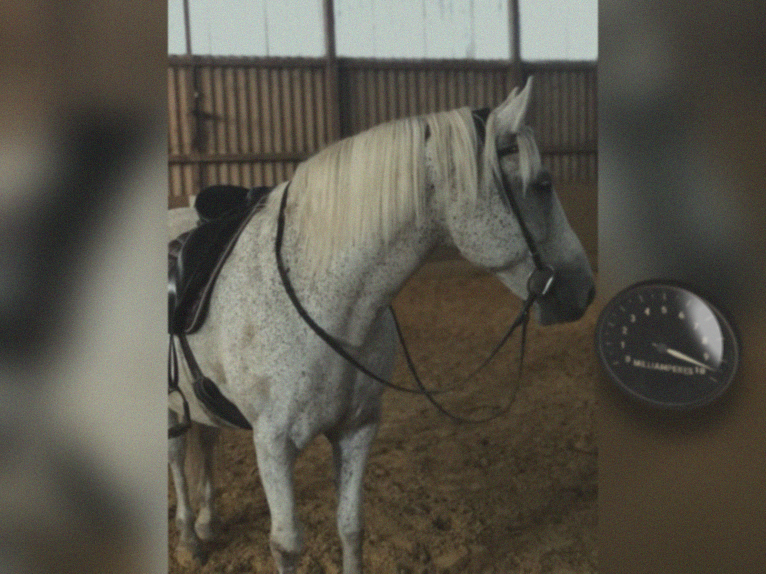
9.5 mA
